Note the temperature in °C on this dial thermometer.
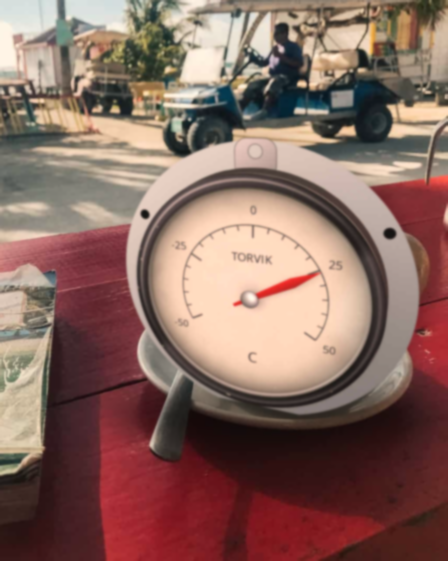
25 °C
